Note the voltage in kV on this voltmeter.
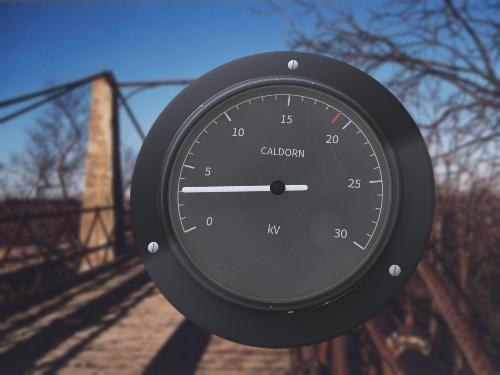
3 kV
